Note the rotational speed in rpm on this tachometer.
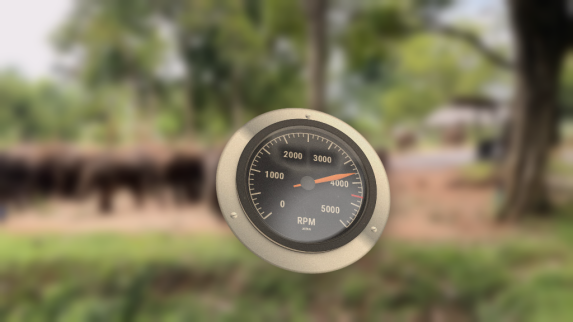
3800 rpm
